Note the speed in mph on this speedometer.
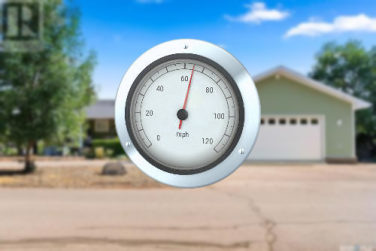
65 mph
